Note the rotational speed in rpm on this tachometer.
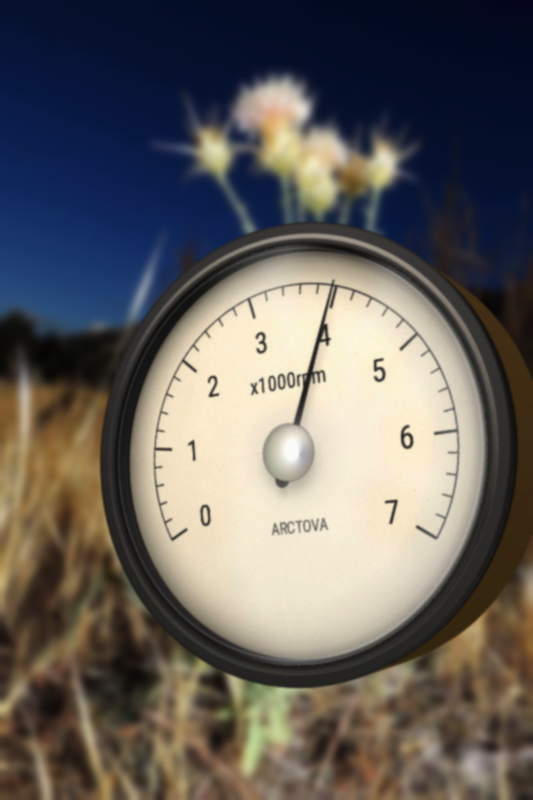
4000 rpm
